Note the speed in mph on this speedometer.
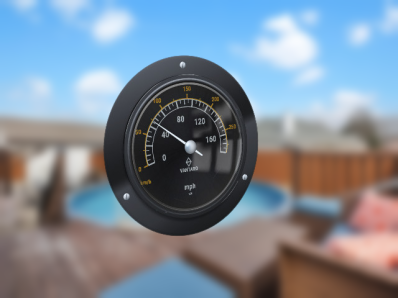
45 mph
